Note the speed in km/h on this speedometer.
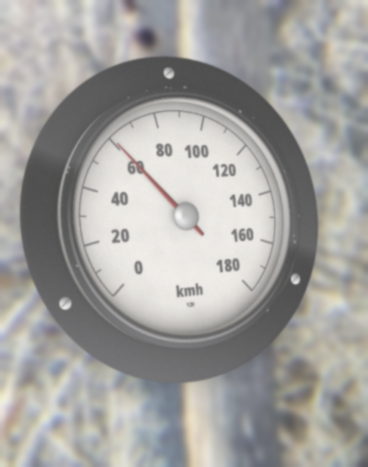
60 km/h
